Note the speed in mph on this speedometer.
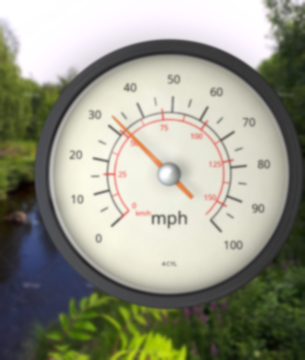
32.5 mph
